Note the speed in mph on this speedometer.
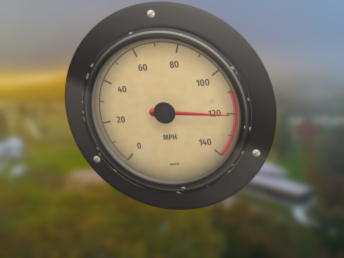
120 mph
